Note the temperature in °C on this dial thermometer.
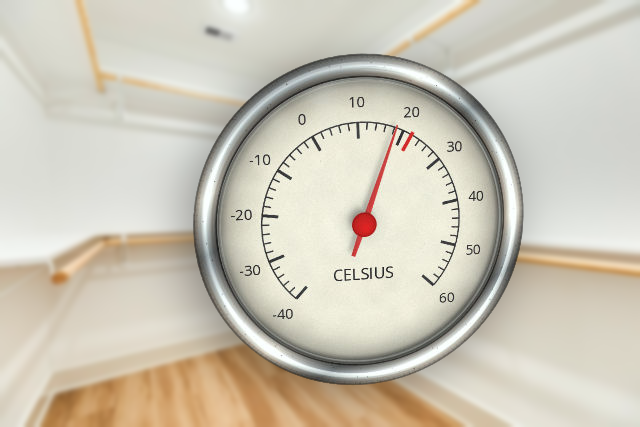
18 °C
